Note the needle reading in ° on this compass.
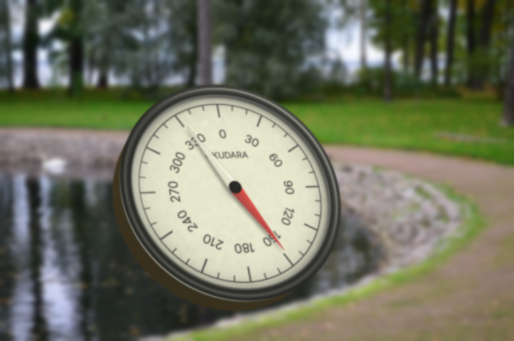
150 °
